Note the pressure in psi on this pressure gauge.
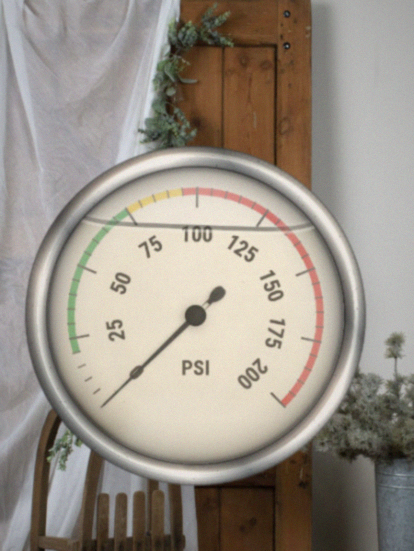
0 psi
